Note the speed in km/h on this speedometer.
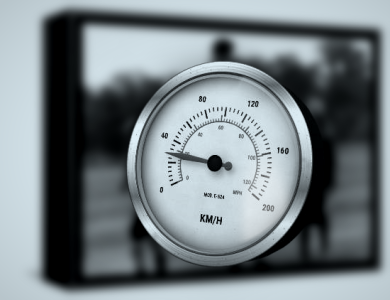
28 km/h
